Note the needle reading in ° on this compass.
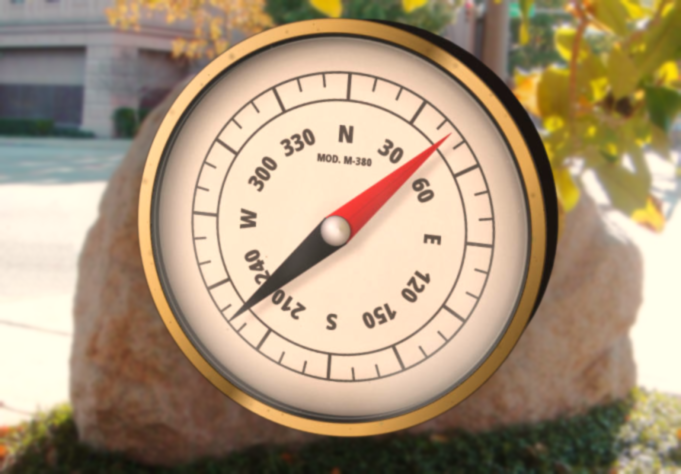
45 °
